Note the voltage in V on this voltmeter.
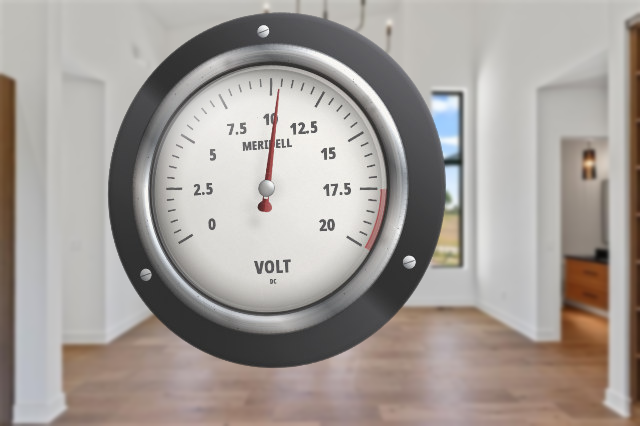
10.5 V
